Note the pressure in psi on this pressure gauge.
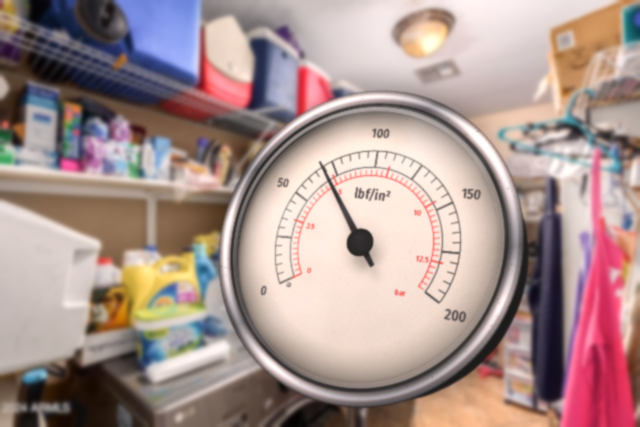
70 psi
